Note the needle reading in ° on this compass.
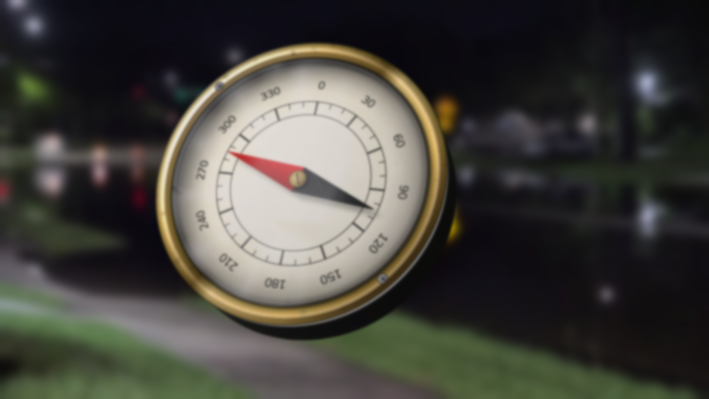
285 °
